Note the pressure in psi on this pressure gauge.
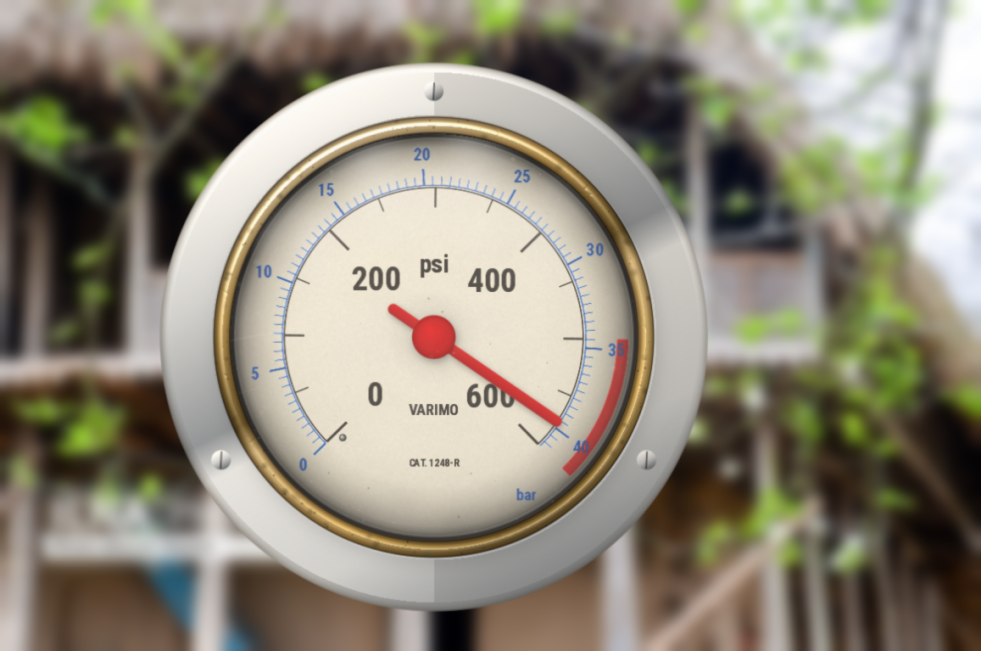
575 psi
